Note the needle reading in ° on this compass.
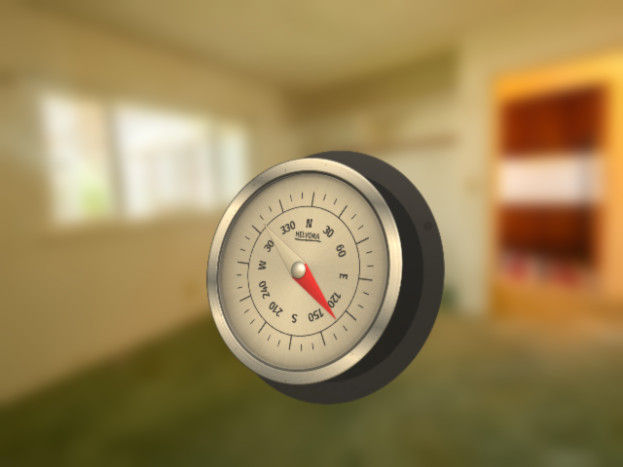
130 °
